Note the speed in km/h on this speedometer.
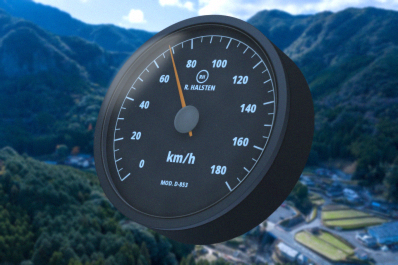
70 km/h
